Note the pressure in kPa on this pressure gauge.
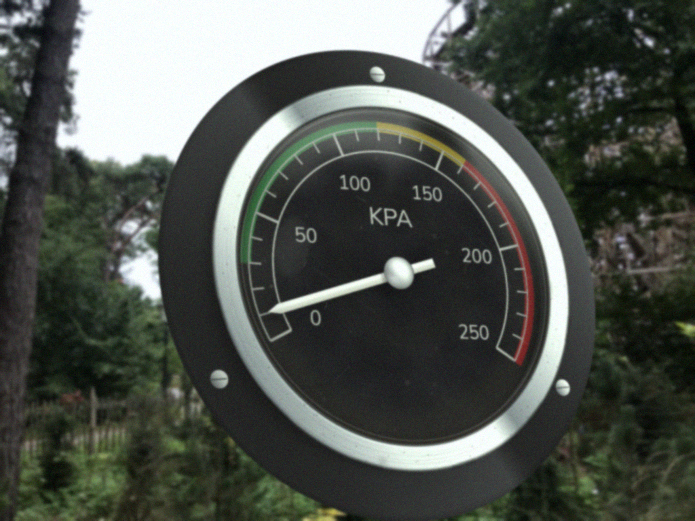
10 kPa
